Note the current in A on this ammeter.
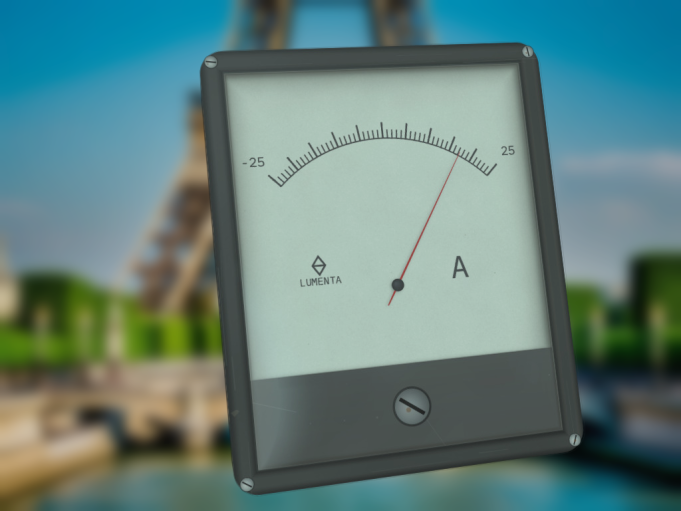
17 A
